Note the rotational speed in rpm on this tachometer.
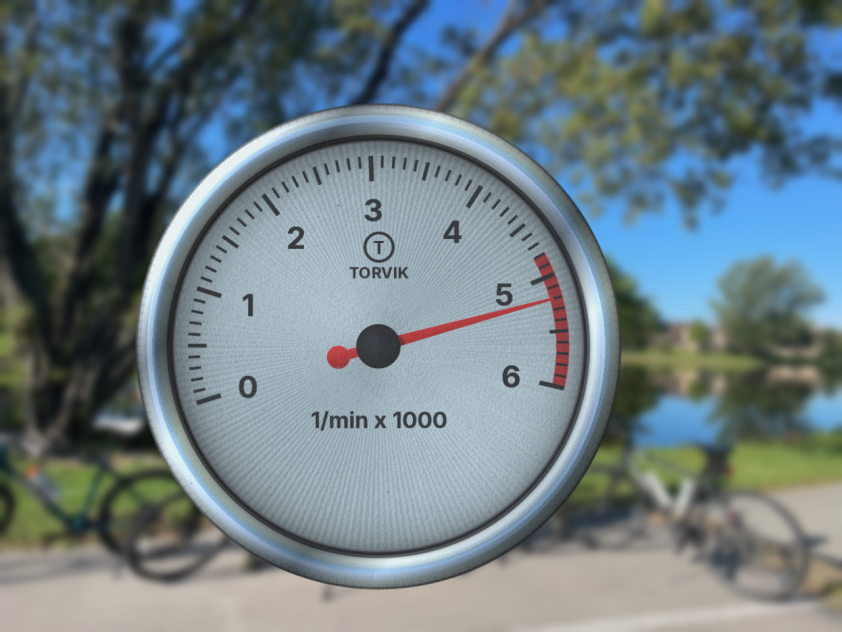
5200 rpm
